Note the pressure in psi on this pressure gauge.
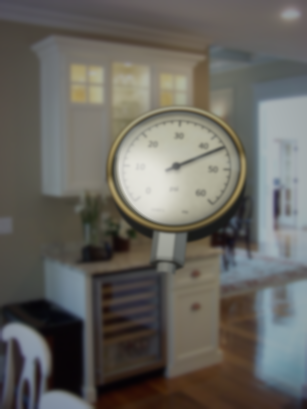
44 psi
